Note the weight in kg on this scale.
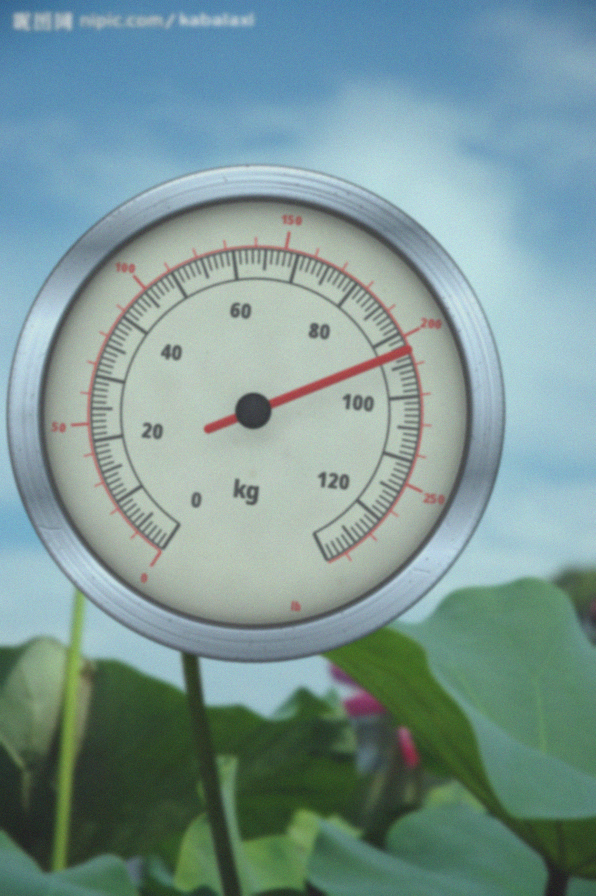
93 kg
